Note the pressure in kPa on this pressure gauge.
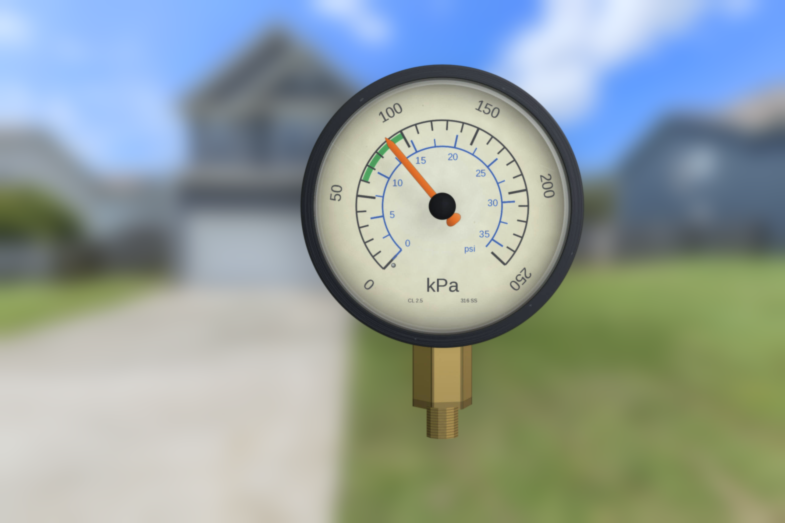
90 kPa
